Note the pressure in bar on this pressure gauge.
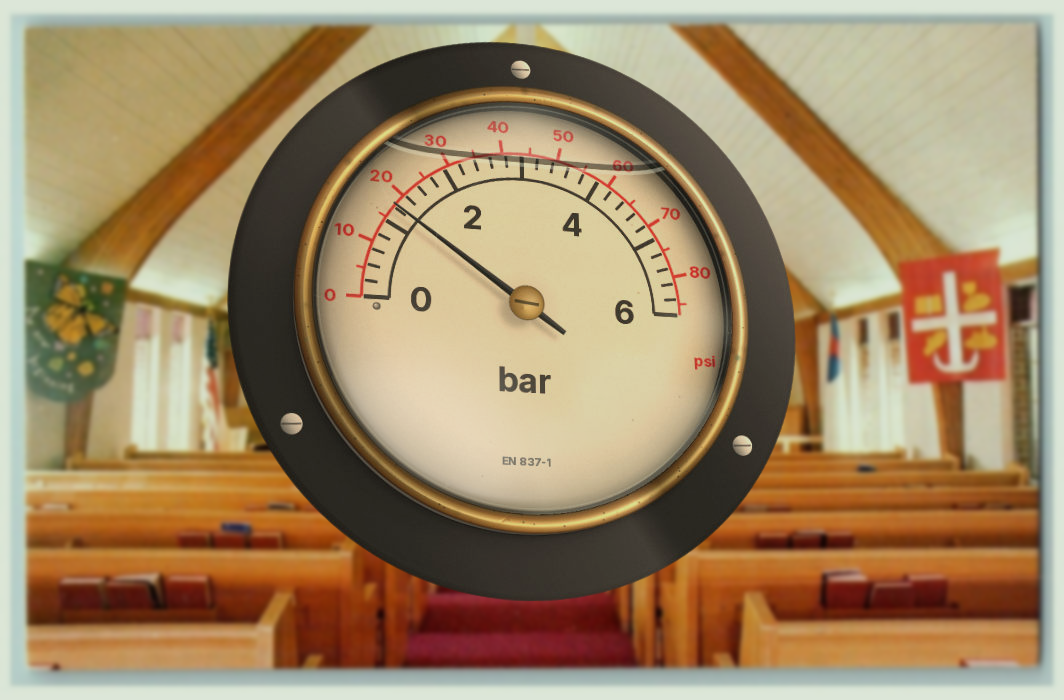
1.2 bar
